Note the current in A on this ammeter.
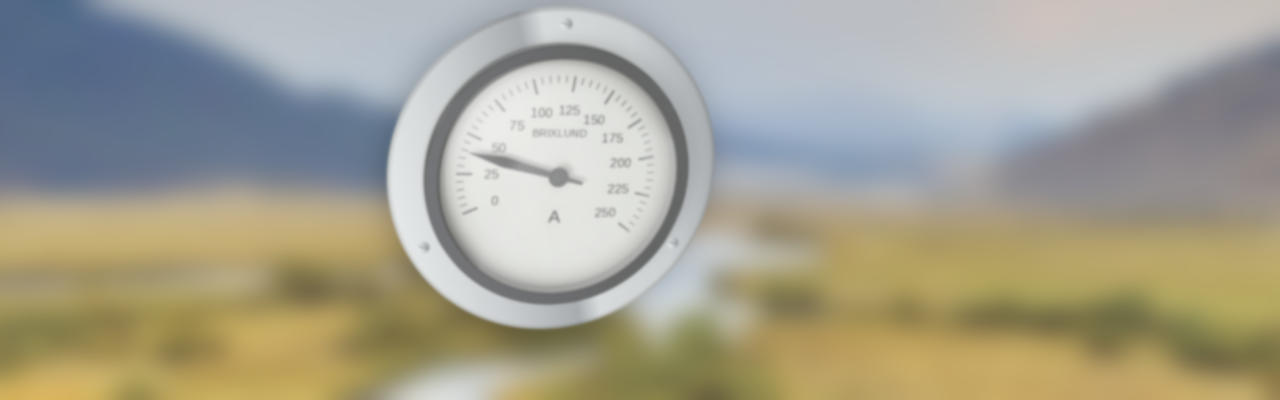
40 A
